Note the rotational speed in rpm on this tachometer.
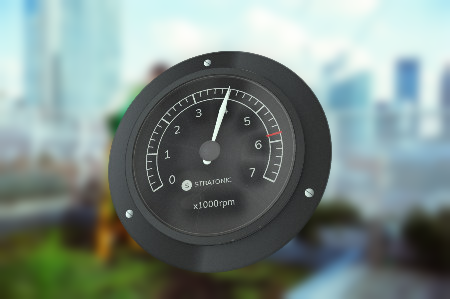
4000 rpm
